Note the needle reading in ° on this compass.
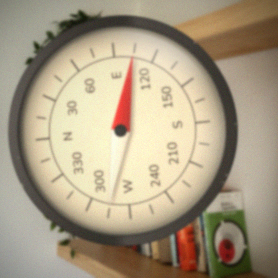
105 °
